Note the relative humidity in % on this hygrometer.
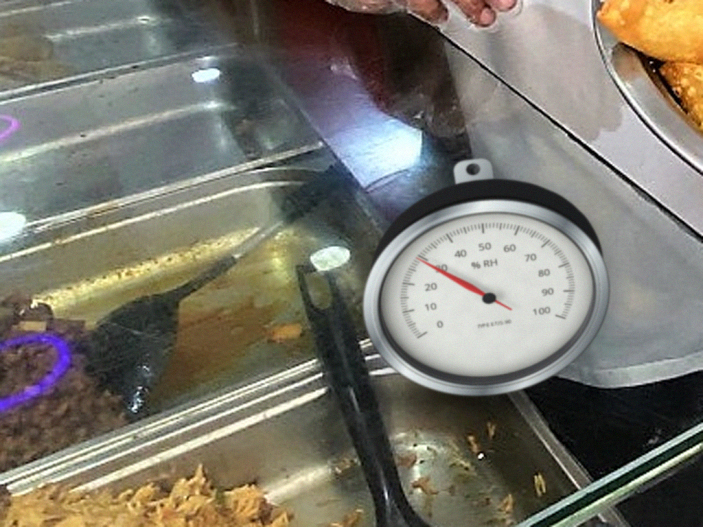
30 %
